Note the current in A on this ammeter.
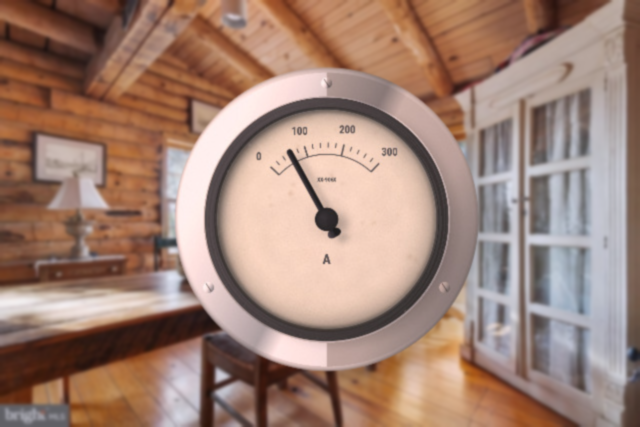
60 A
